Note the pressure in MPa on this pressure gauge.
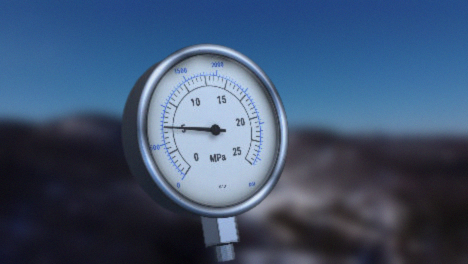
5 MPa
